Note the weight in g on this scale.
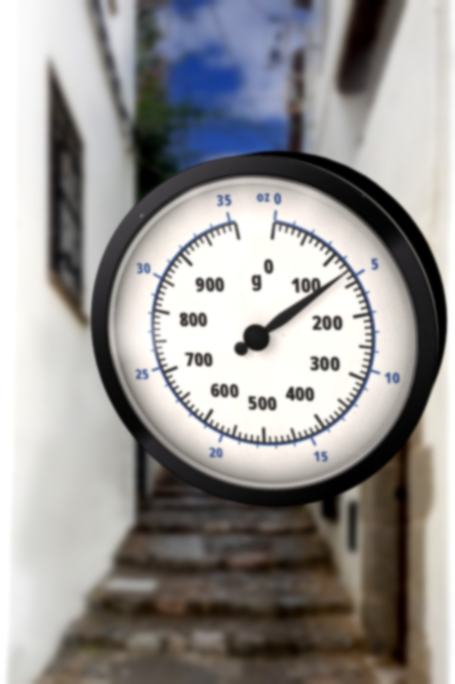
130 g
